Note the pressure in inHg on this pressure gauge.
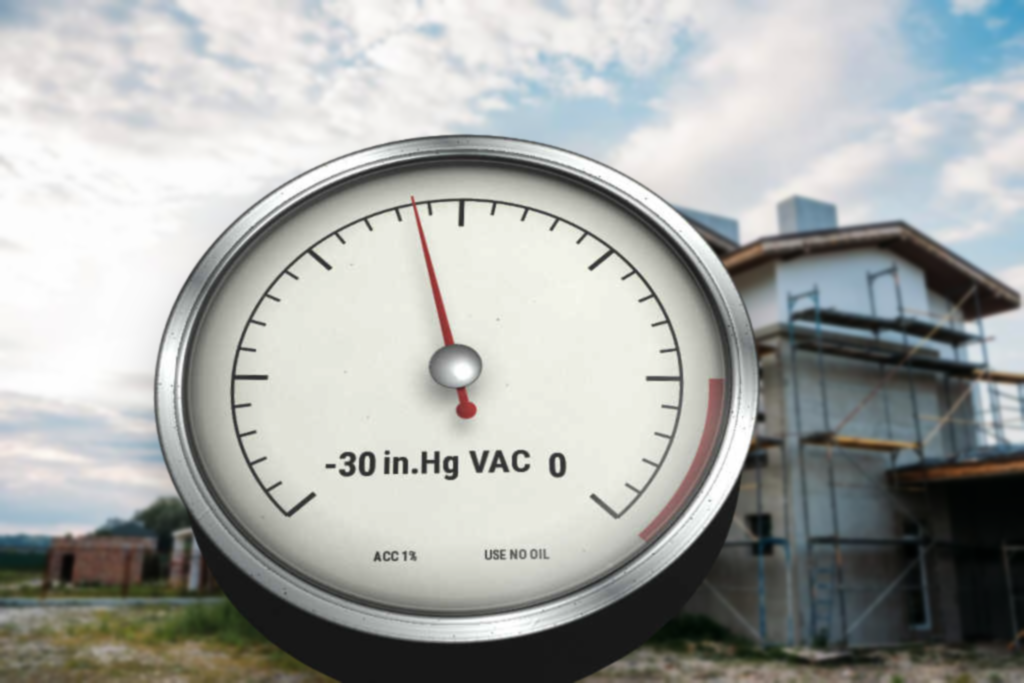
-16.5 inHg
